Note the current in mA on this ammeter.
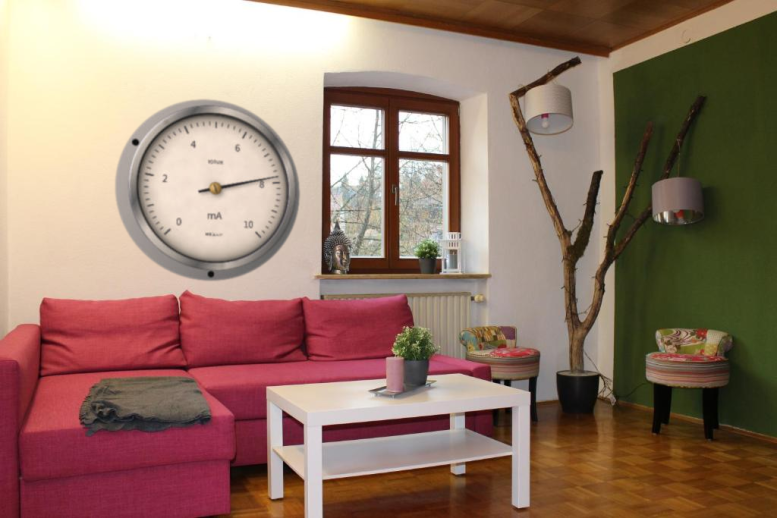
7.8 mA
